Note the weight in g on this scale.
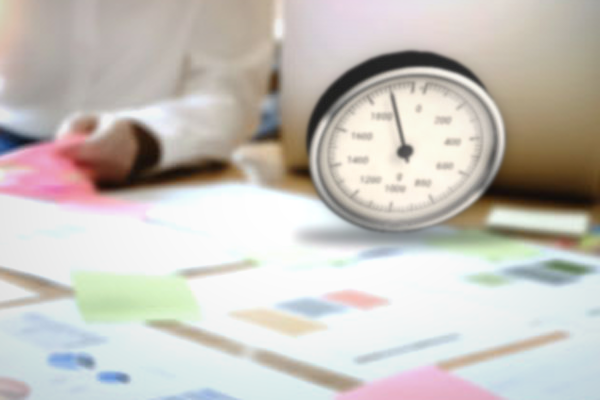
1900 g
